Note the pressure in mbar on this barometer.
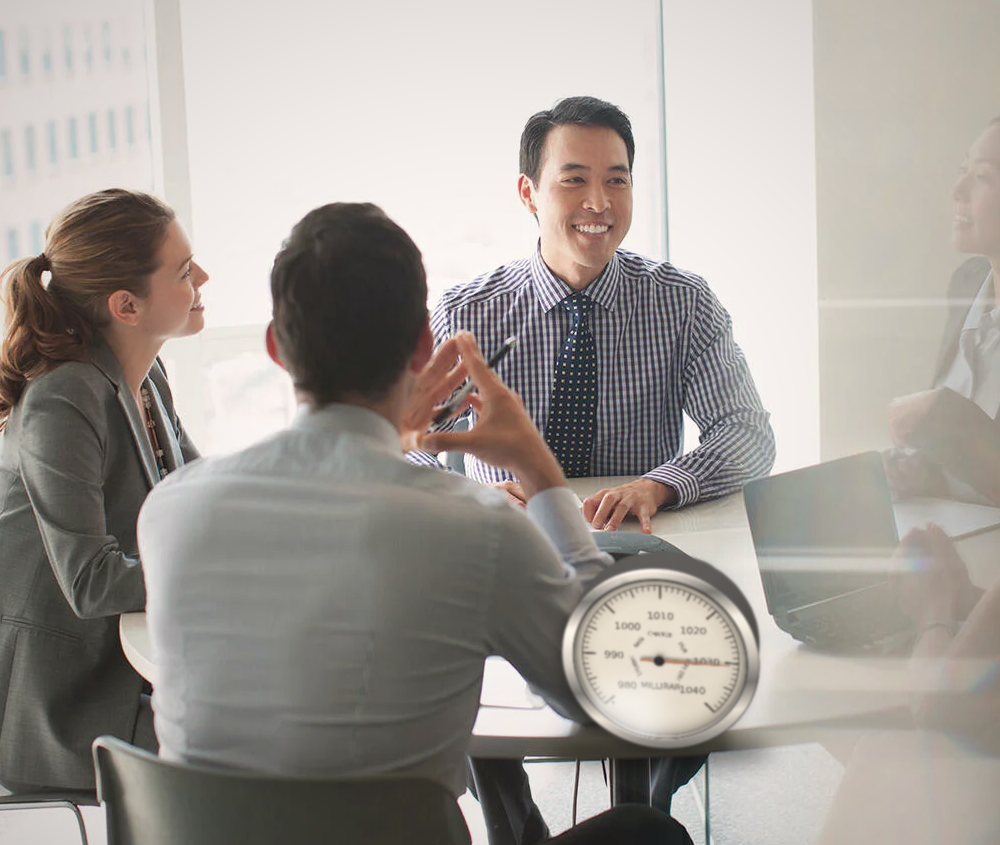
1030 mbar
